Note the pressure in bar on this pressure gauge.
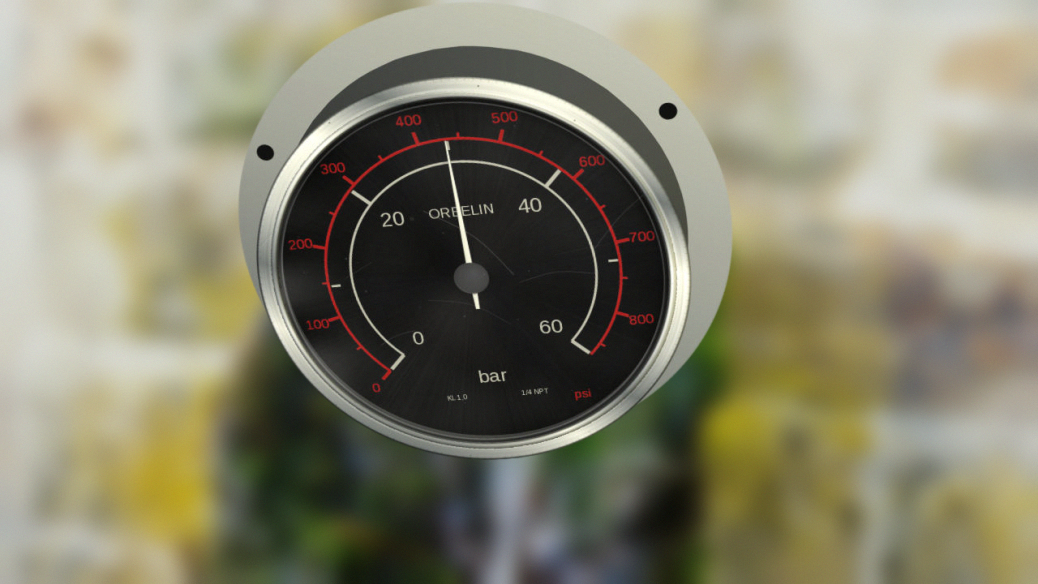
30 bar
